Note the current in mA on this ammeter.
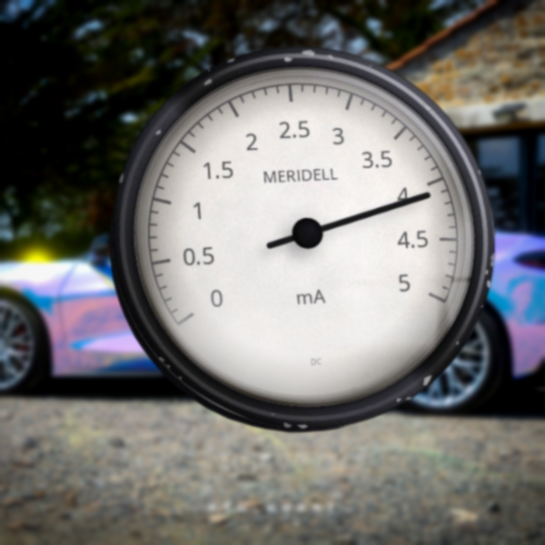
4.1 mA
